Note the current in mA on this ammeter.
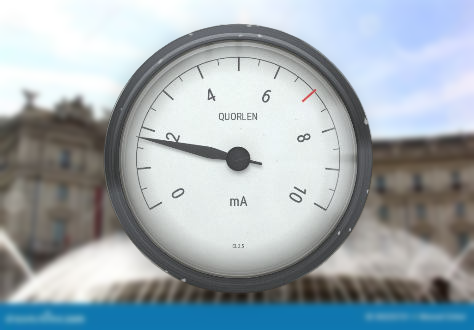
1.75 mA
